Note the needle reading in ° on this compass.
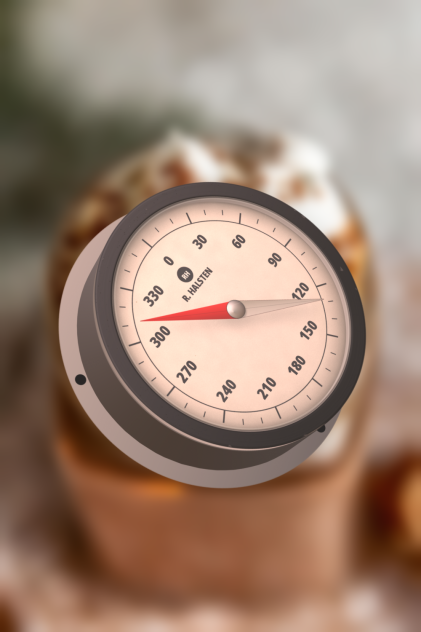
310 °
